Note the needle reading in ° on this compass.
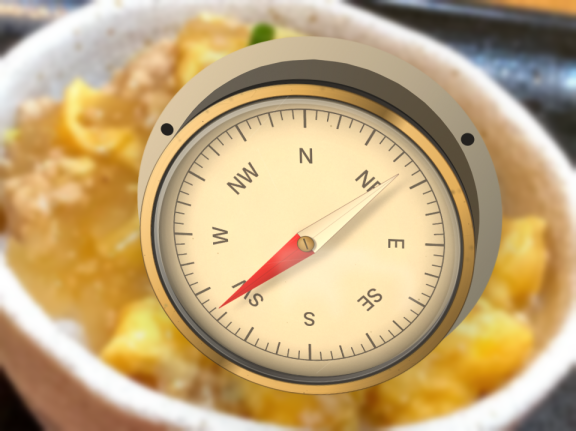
230 °
